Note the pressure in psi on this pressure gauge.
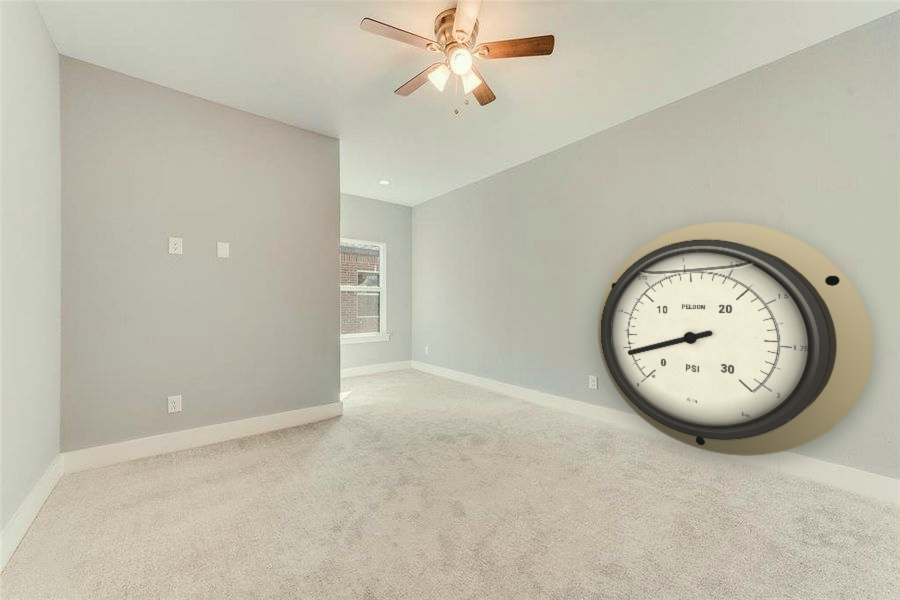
3 psi
